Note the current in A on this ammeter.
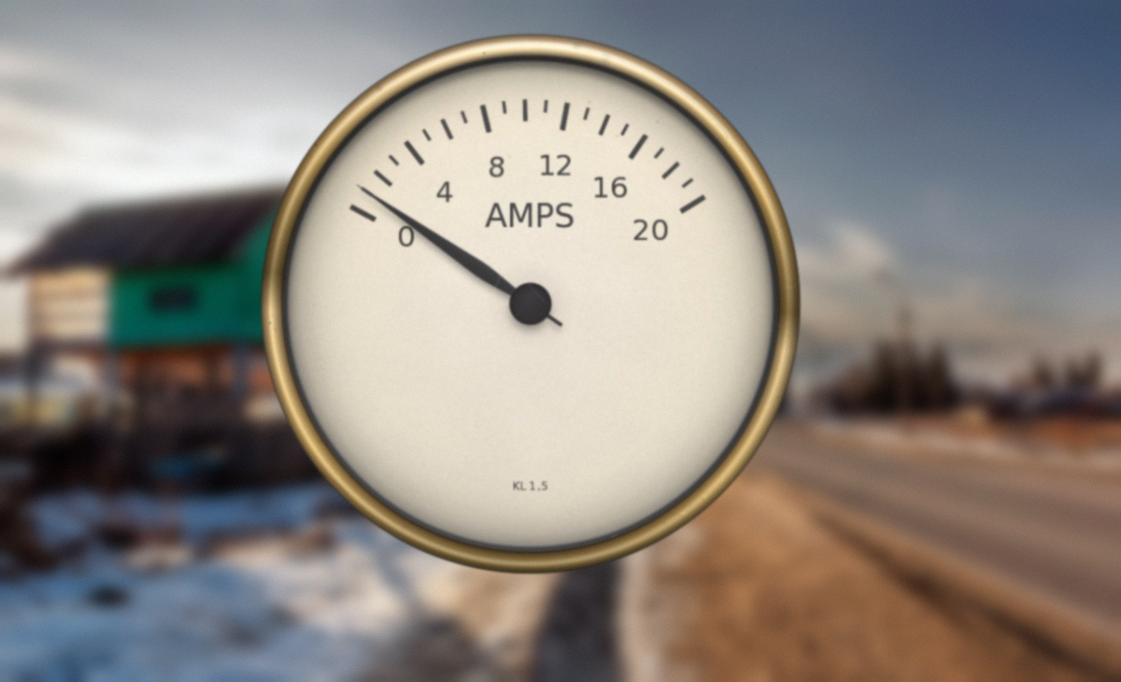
1 A
